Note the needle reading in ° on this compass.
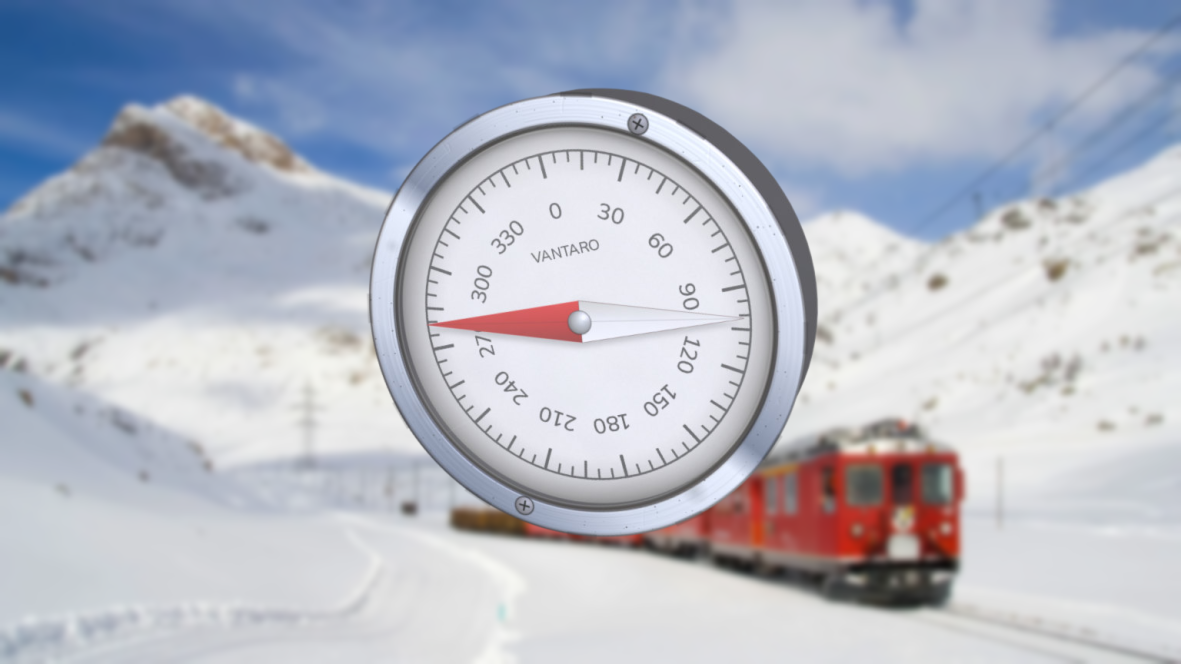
280 °
